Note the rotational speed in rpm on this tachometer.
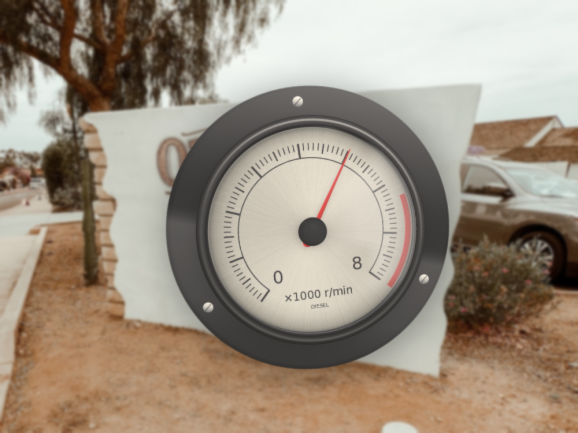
5000 rpm
